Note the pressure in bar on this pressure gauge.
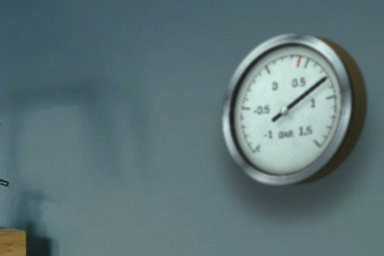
0.8 bar
